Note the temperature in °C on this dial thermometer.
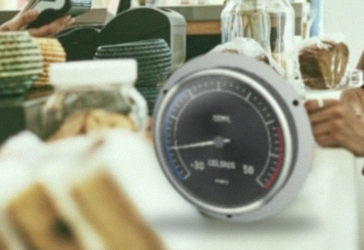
-20 °C
